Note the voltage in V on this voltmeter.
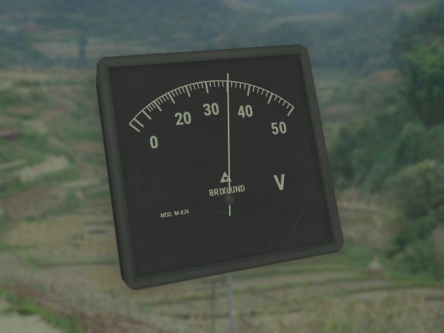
35 V
